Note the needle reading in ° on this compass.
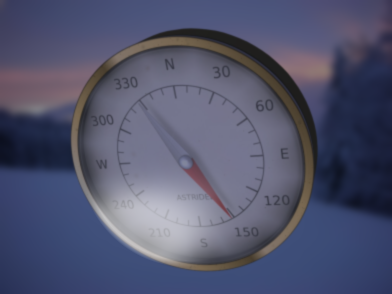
150 °
